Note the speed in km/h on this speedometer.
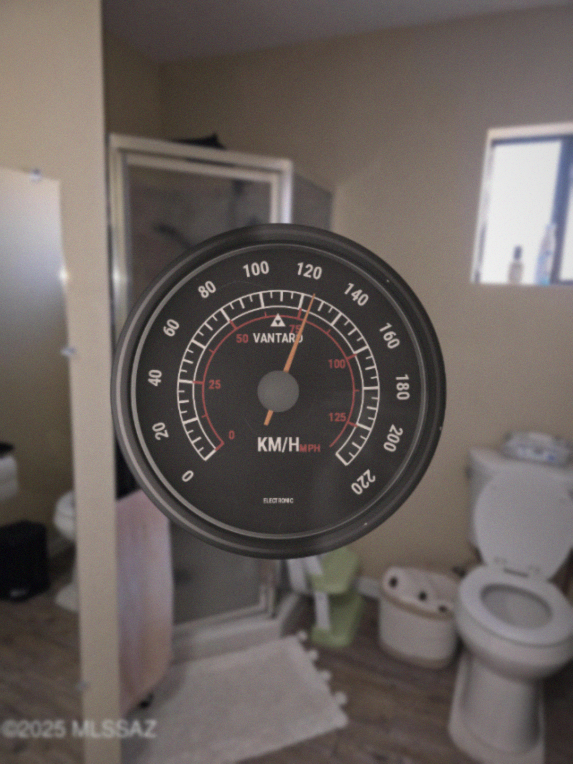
125 km/h
